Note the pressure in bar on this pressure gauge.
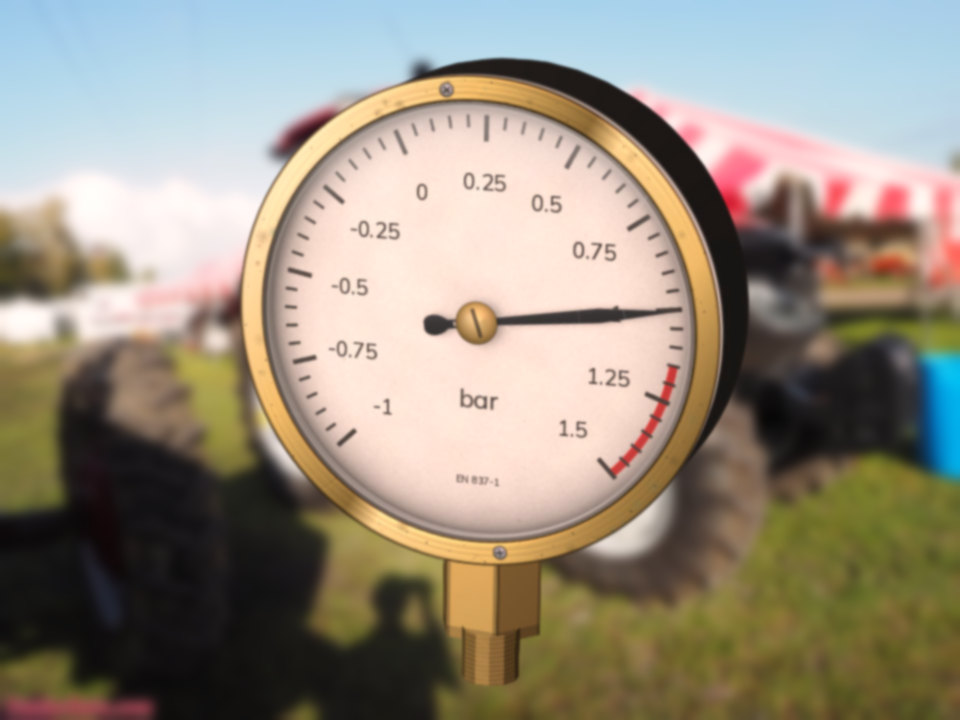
1 bar
